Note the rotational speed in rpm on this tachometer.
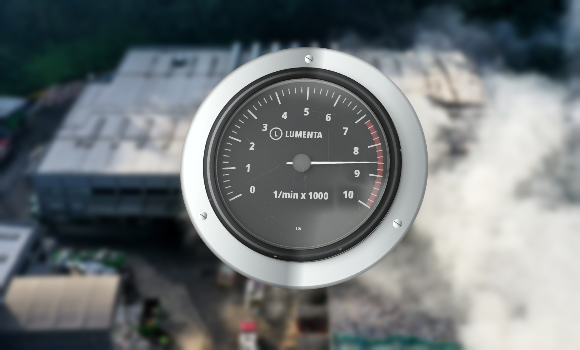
8600 rpm
